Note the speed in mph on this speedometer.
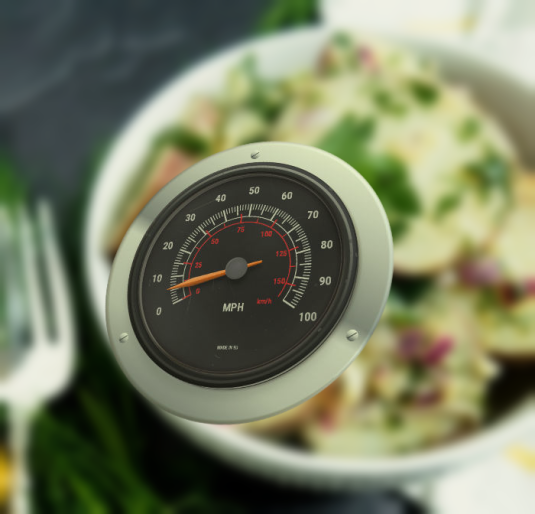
5 mph
